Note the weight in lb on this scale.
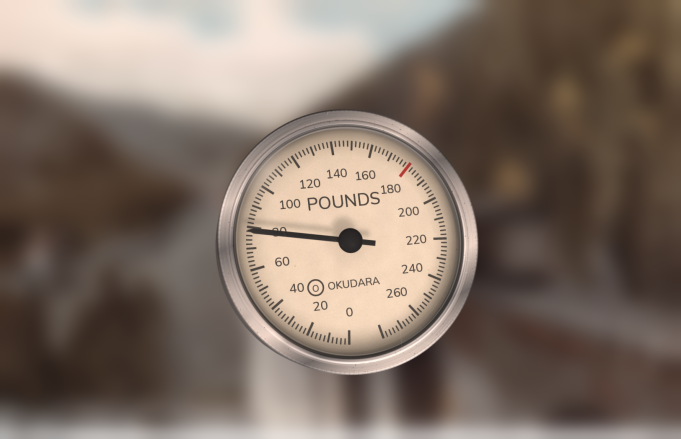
78 lb
